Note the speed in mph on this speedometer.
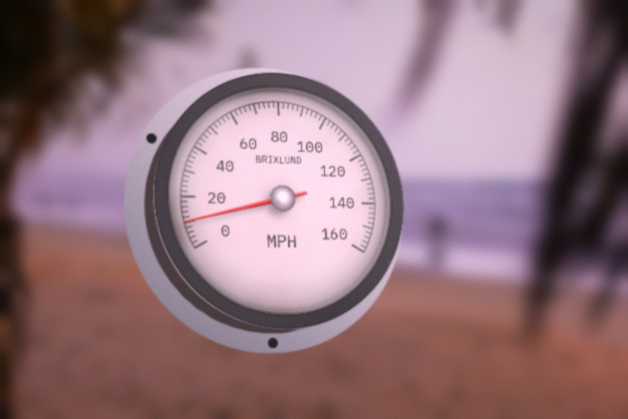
10 mph
